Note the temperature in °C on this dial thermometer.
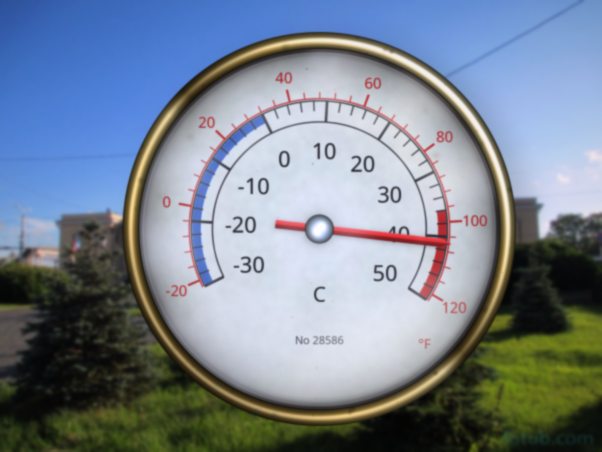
41 °C
